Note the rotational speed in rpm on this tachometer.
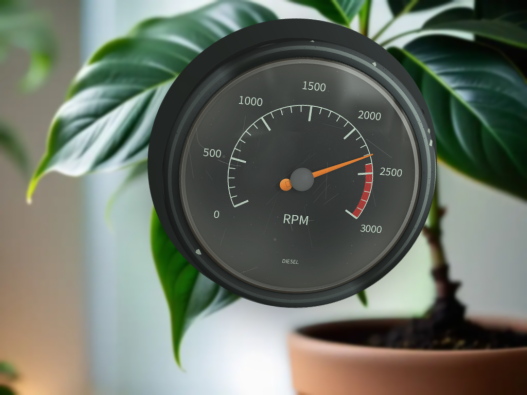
2300 rpm
